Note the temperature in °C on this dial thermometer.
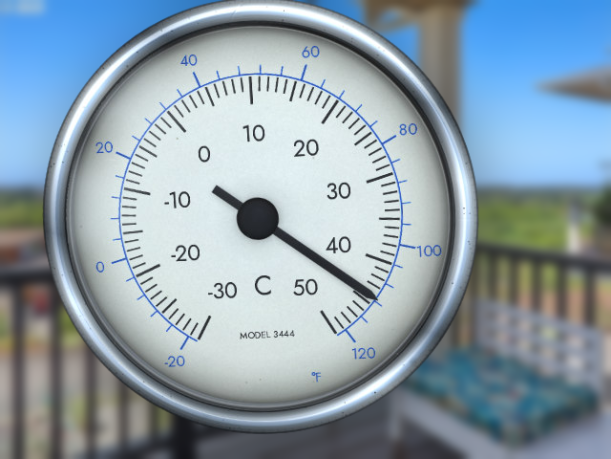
44 °C
